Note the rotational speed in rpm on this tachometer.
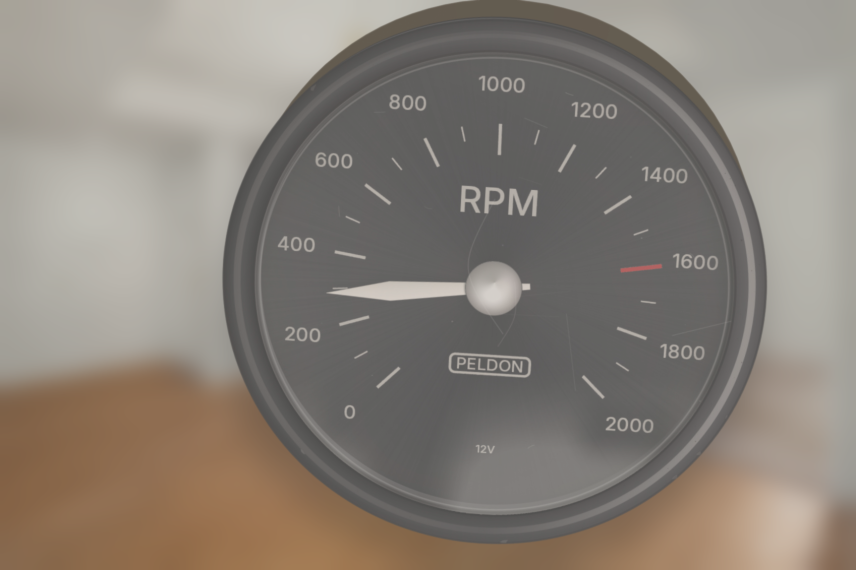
300 rpm
